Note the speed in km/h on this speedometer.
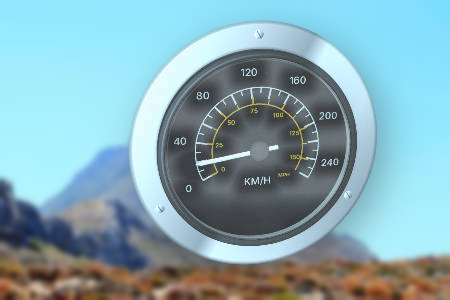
20 km/h
